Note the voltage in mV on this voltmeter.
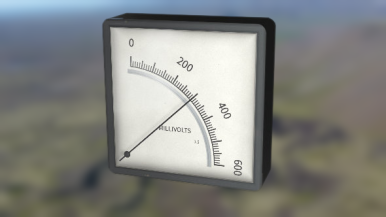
300 mV
